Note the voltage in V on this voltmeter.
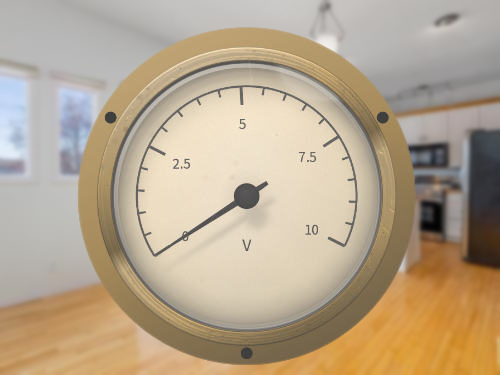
0 V
